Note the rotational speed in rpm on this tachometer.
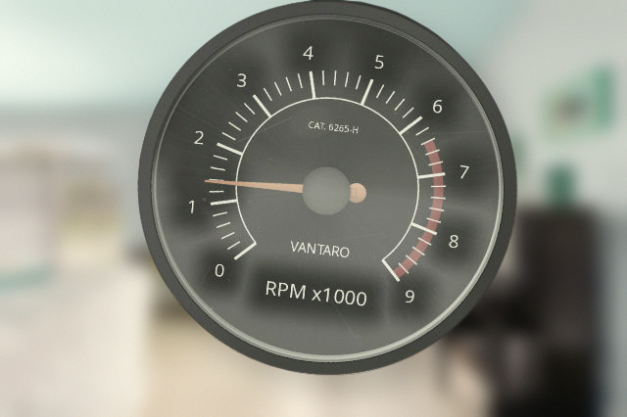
1400 rpm
